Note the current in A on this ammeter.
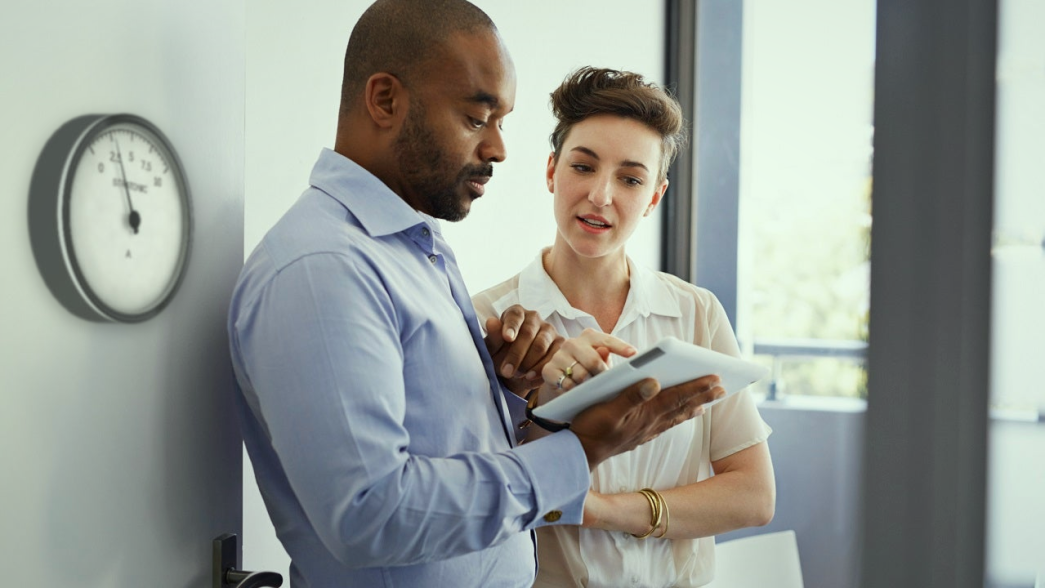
2.5 A
